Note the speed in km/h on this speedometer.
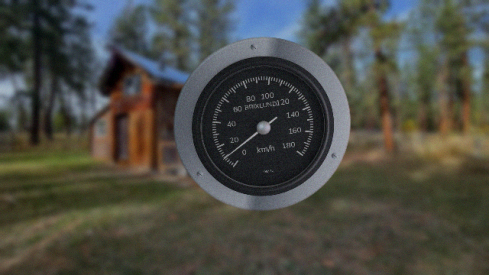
10 km/h
